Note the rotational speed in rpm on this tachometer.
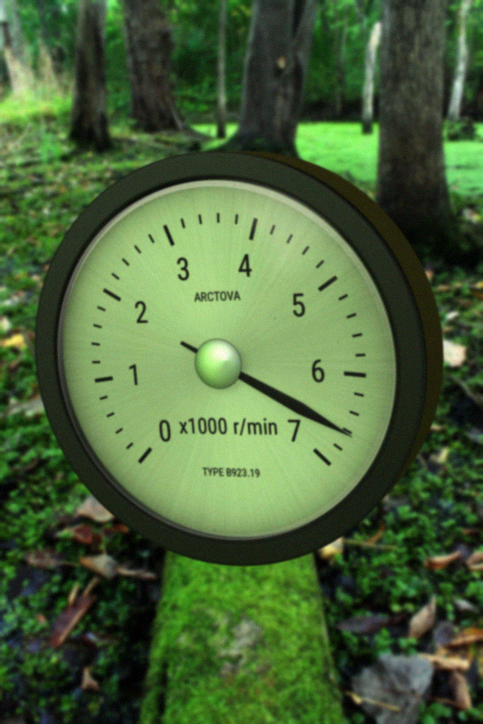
6600 rpm
